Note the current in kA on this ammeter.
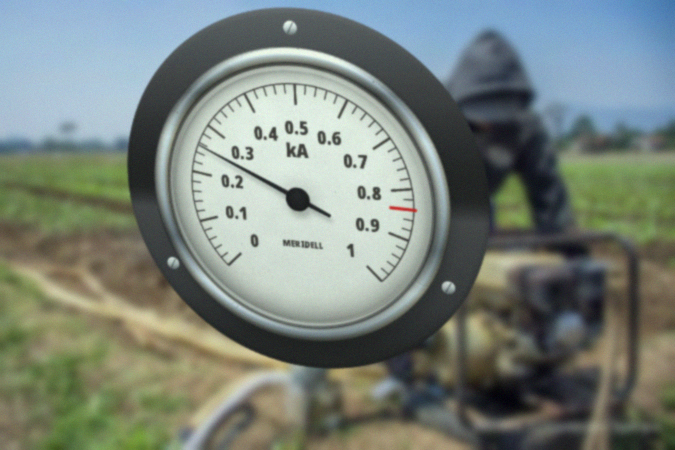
0.26 kA
